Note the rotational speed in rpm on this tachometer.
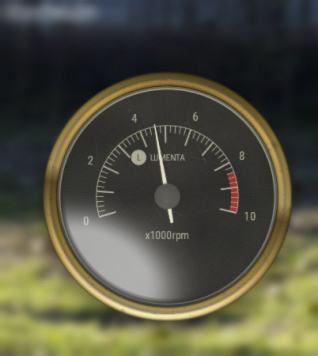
4600 rpm
